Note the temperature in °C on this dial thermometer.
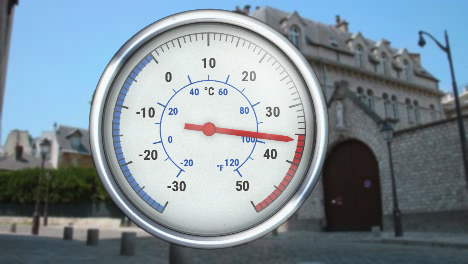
36 °C
